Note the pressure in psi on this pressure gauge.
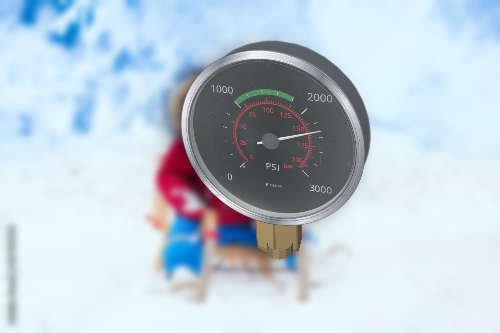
2300 psi
